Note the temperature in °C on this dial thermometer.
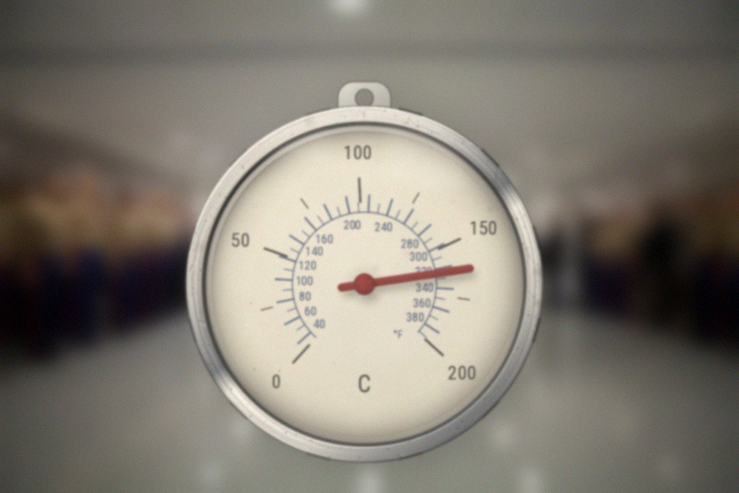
162.5 °C
